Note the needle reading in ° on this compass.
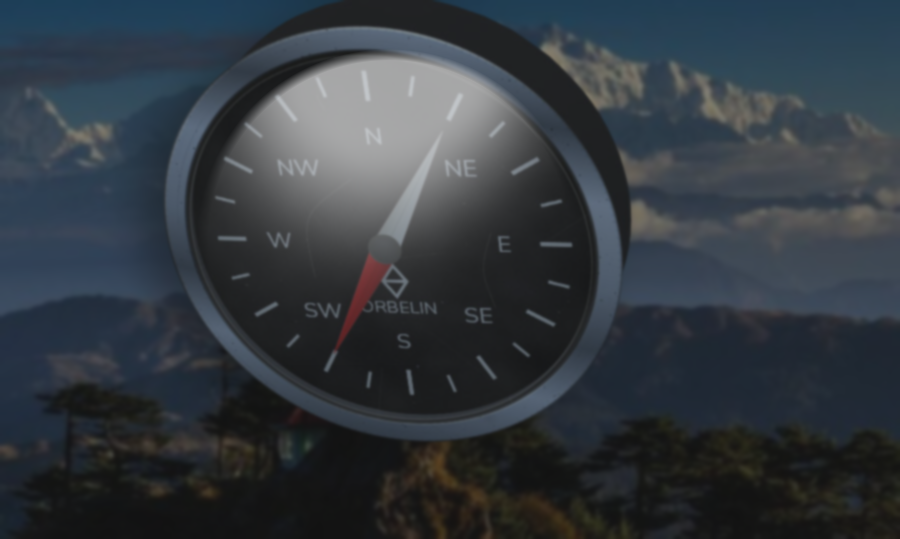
210 °
